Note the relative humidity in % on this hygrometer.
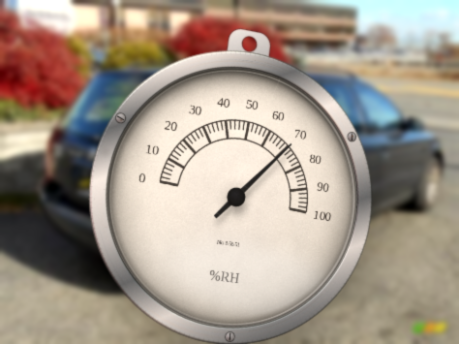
70 %
